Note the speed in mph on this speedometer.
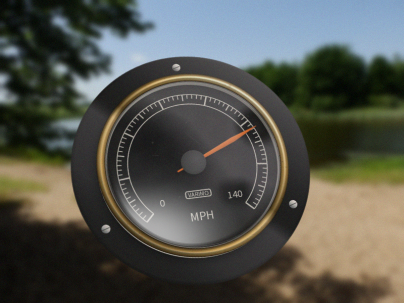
104 mph
